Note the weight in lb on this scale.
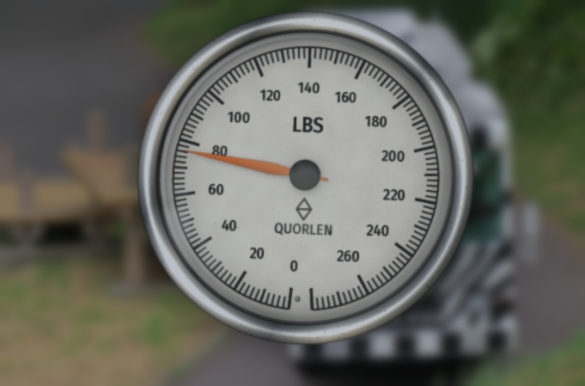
76 lb
